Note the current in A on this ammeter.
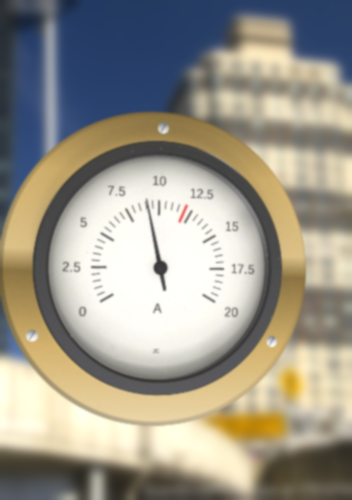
9 A
